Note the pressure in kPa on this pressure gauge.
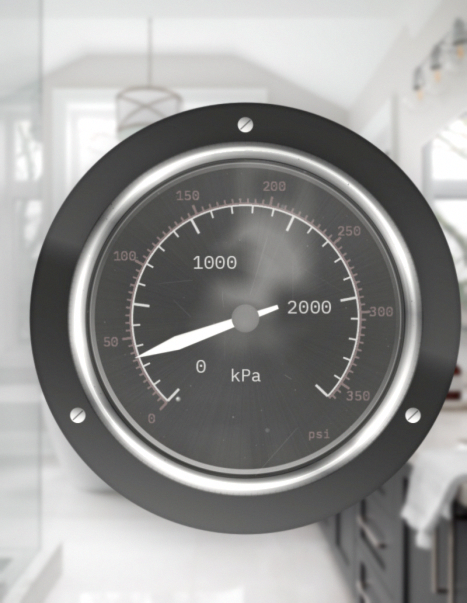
250 kPa
